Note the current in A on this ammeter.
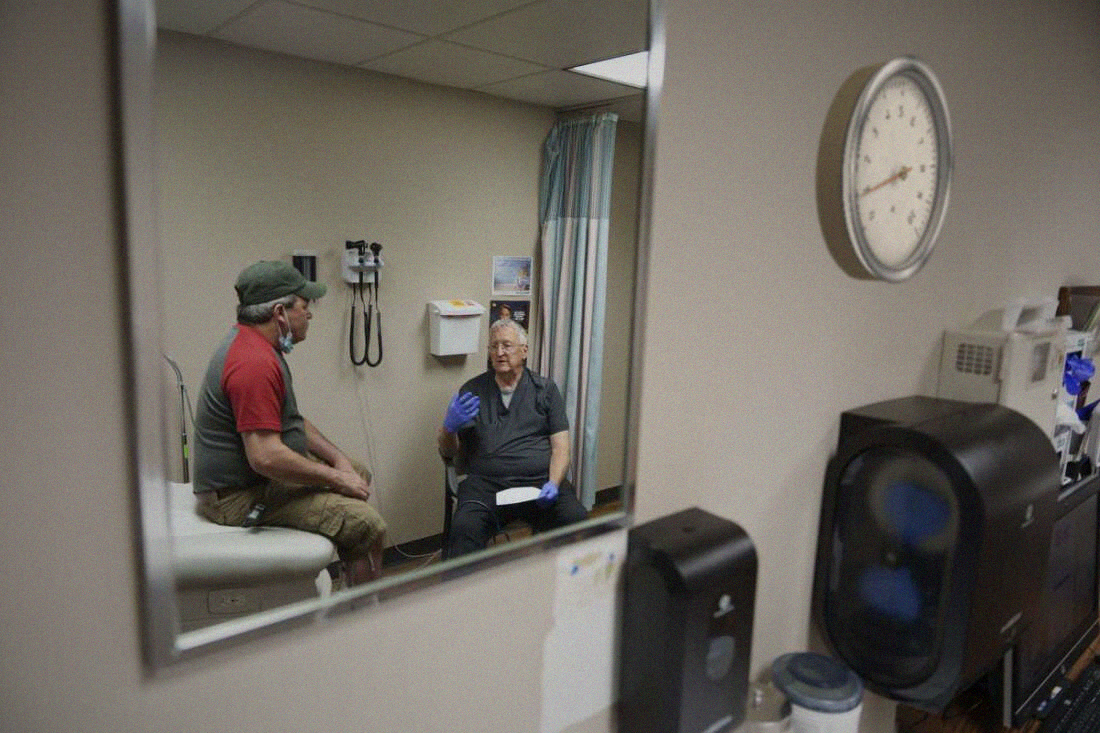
1 A
